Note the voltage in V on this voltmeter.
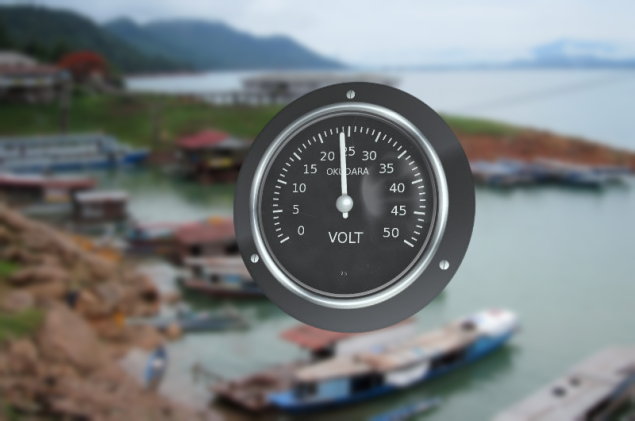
24 V
